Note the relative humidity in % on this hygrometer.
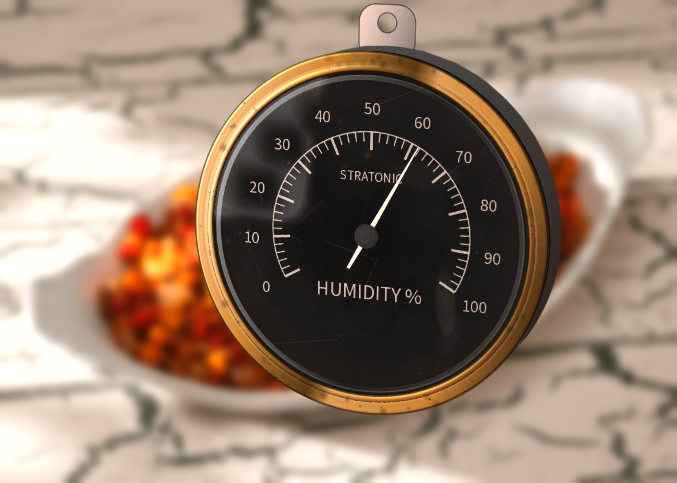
62 %
